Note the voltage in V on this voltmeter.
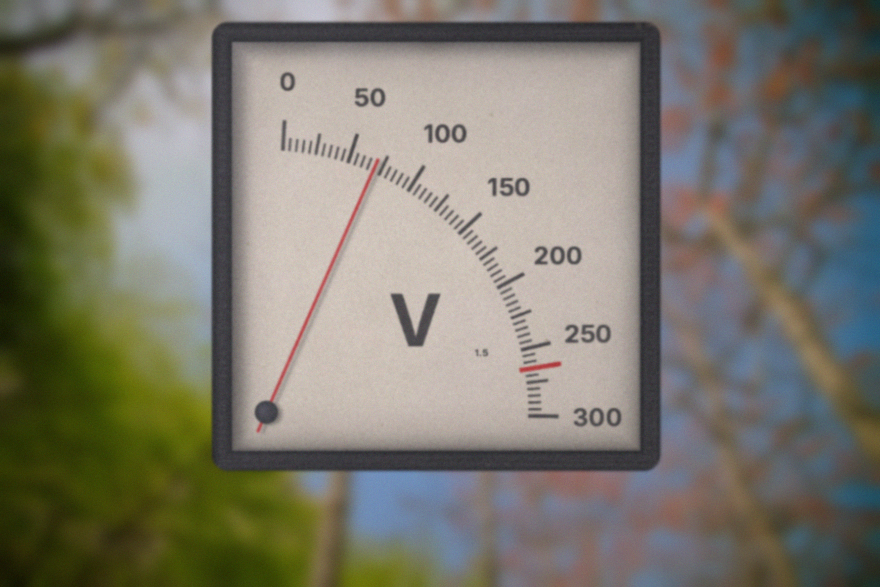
70 V
